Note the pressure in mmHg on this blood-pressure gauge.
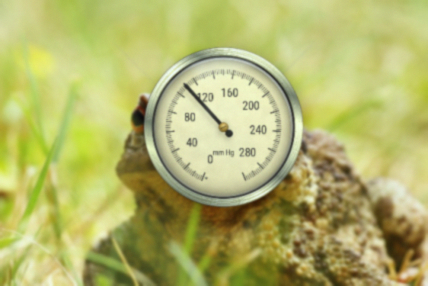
110 mmHg
